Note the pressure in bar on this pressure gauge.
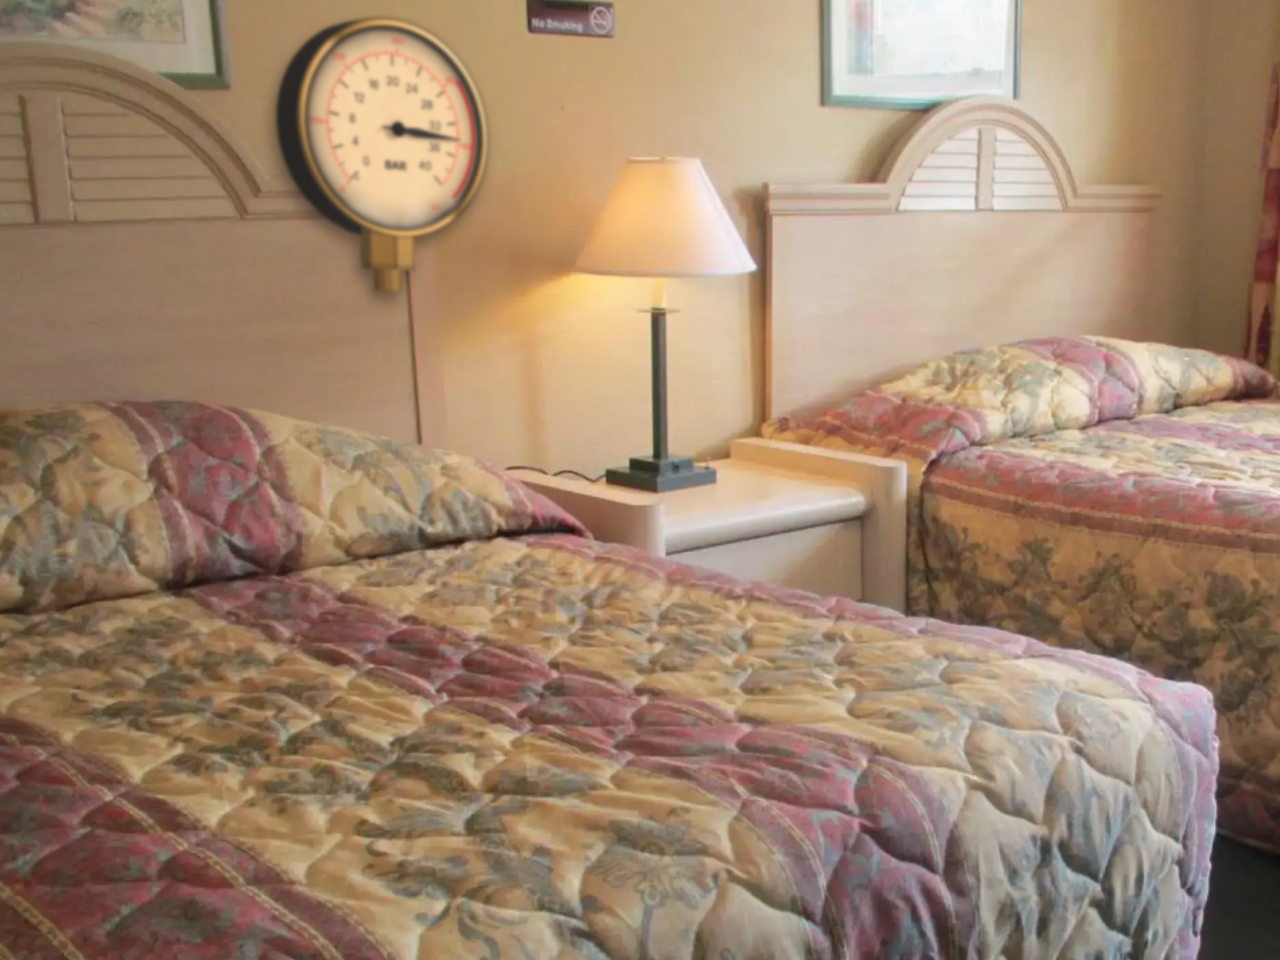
34 bar
